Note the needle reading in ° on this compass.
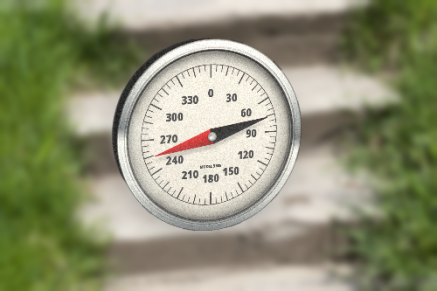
255 °
